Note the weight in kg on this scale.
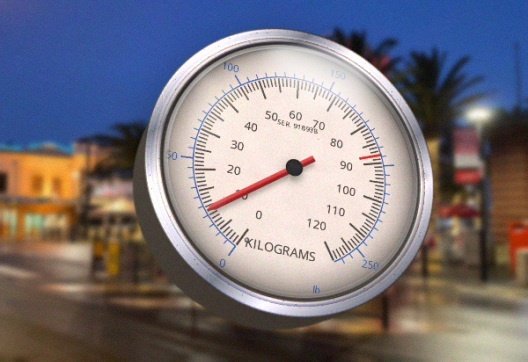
10 kg
